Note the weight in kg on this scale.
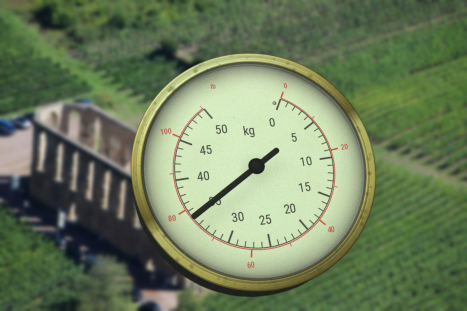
35 kg
